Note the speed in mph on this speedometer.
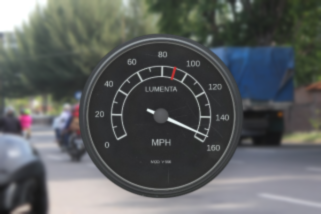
155 mph
